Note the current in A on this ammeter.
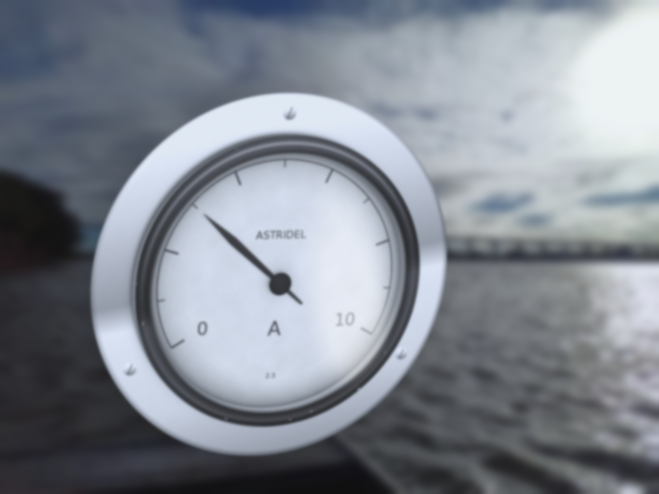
3 A
